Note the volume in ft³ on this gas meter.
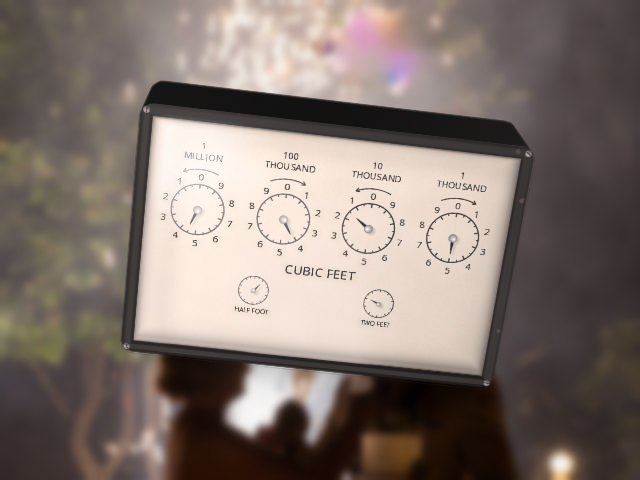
441500 ft³
